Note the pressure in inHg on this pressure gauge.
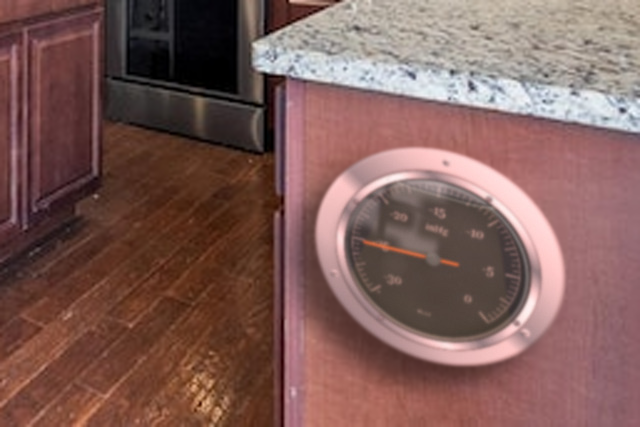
-25 inHg
